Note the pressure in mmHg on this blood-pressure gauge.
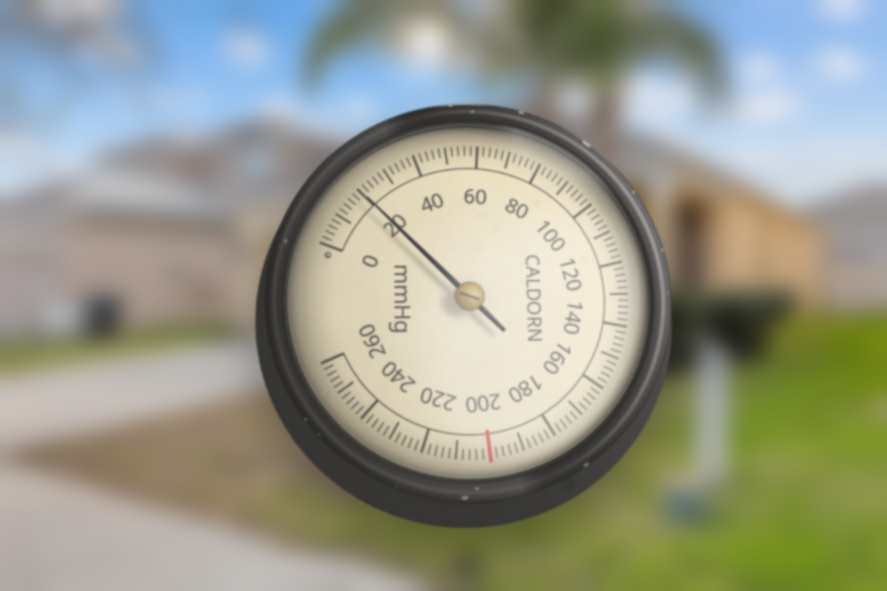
20 mmHg
